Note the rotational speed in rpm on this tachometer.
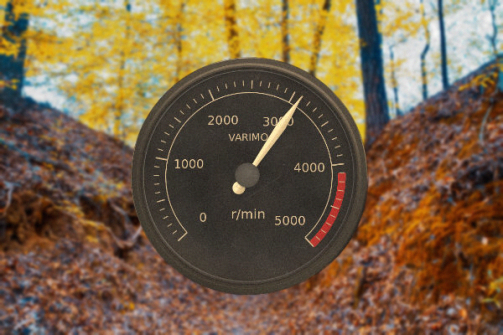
3100 rpm
